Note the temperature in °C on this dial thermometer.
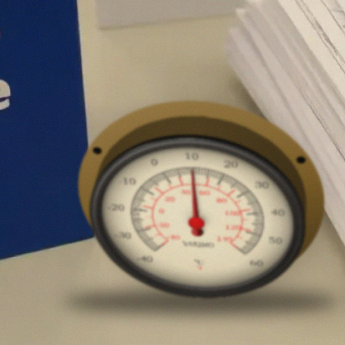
10 °C
